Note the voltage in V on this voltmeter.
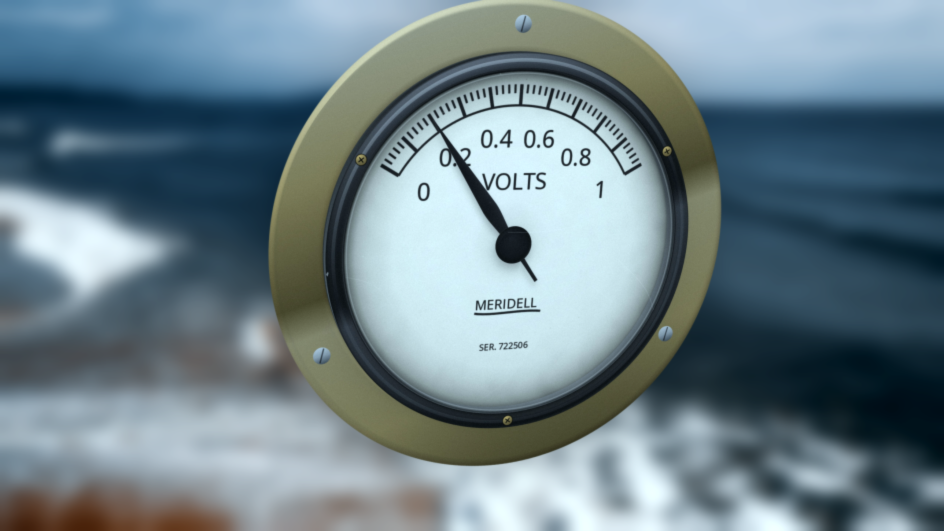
0.2 V
